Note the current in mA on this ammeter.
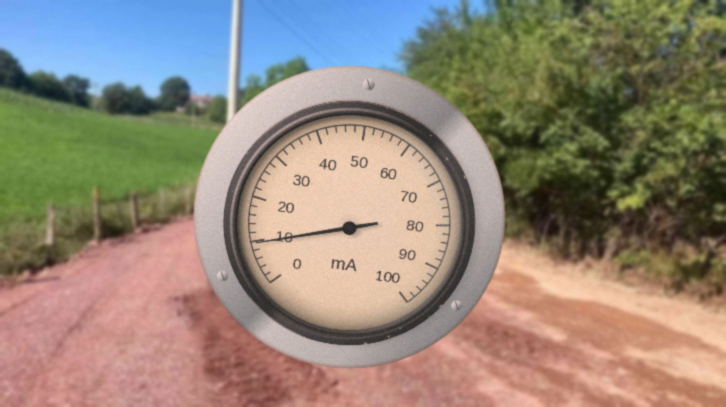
10 mA
